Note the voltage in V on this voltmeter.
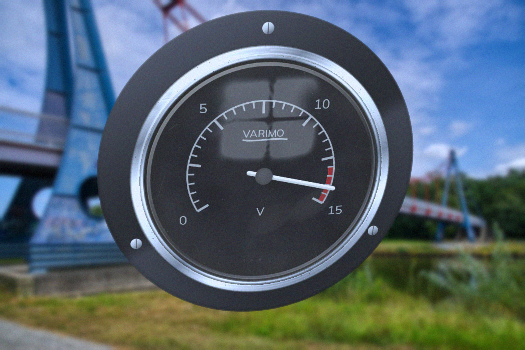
14 V
